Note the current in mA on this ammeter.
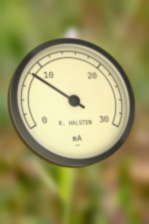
8 mA
